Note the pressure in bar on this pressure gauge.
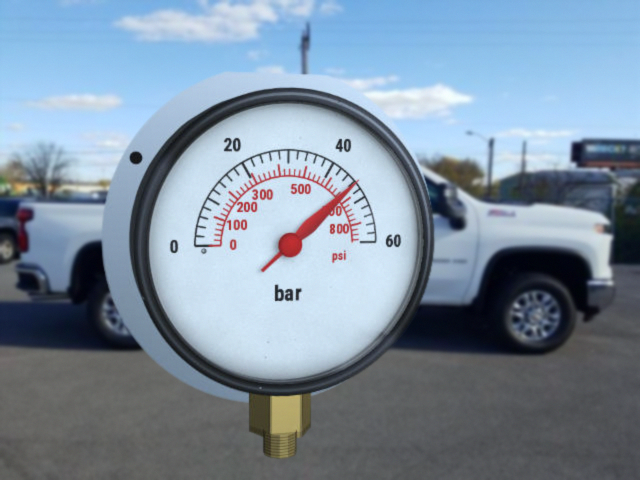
46 bar
